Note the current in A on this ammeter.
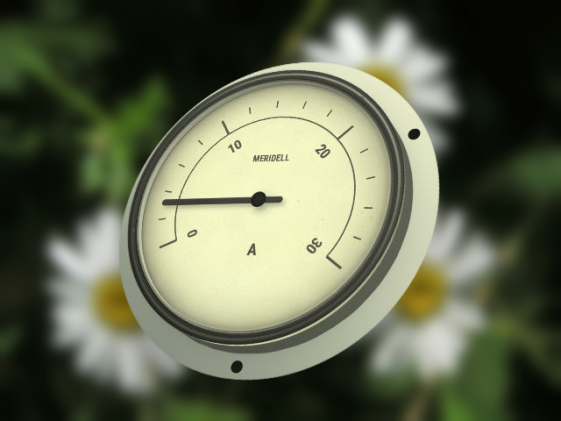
3 A
